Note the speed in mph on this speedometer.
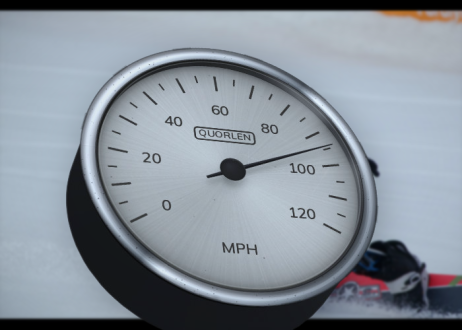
95 mph
